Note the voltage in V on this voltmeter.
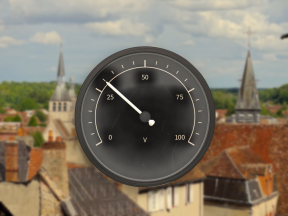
30 V
